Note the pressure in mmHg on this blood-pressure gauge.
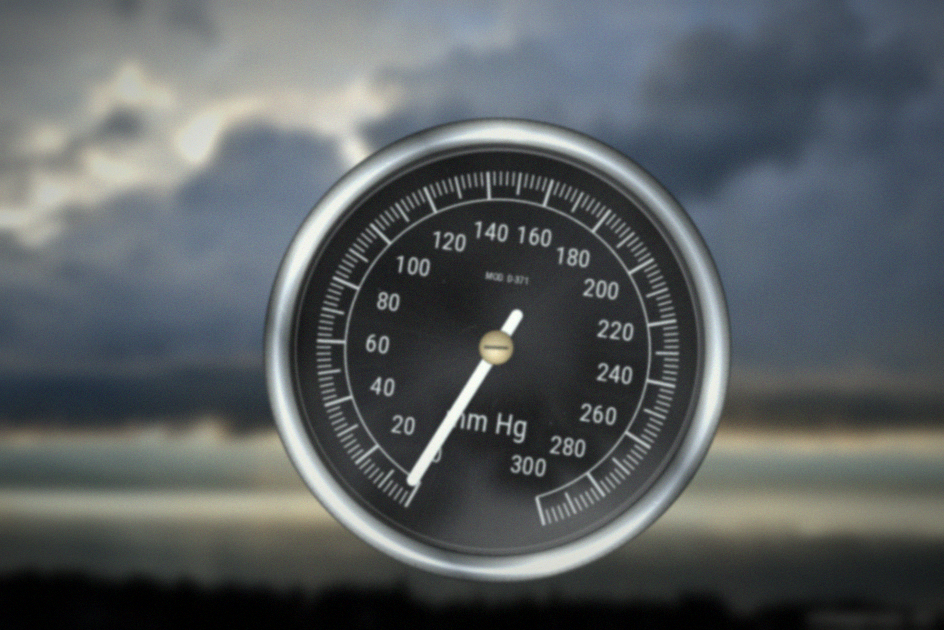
2 mmHg
